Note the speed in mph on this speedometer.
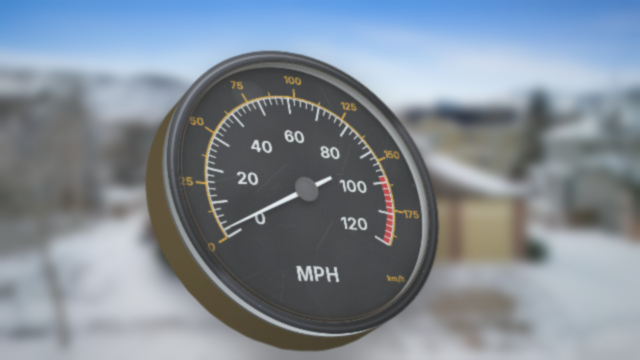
2 mph
